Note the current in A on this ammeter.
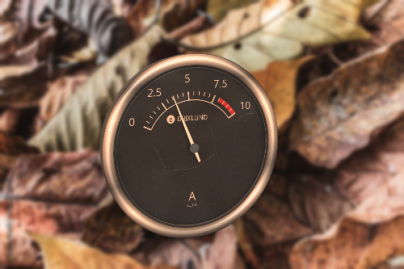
3.5 A
